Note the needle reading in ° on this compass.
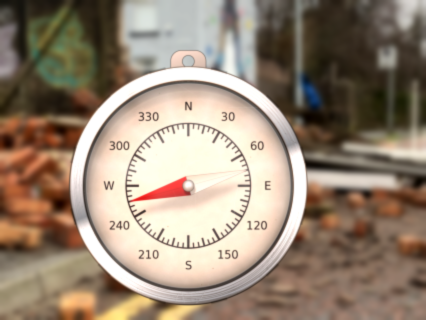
255 °
